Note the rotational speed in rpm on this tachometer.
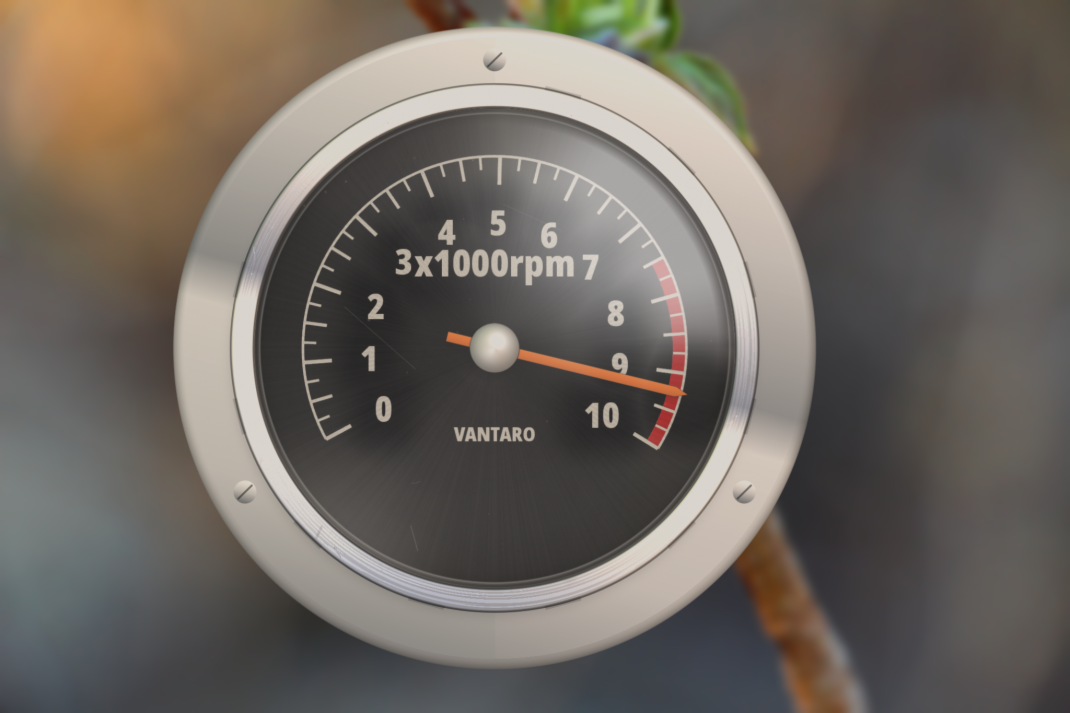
9250 rpm
